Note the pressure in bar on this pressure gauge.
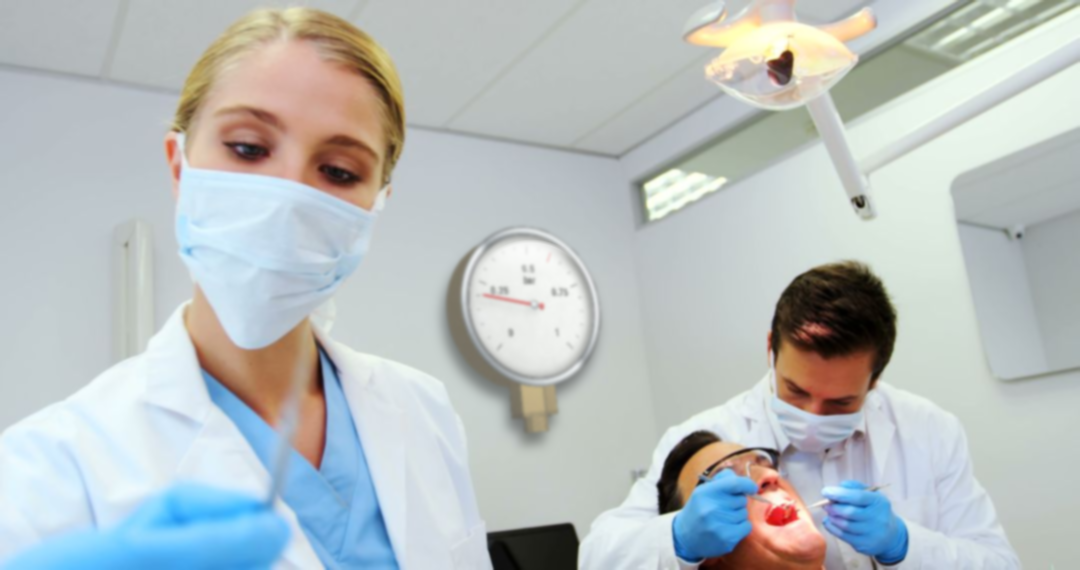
0.2 bar
